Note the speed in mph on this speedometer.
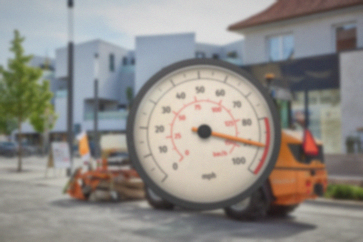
90 mph
